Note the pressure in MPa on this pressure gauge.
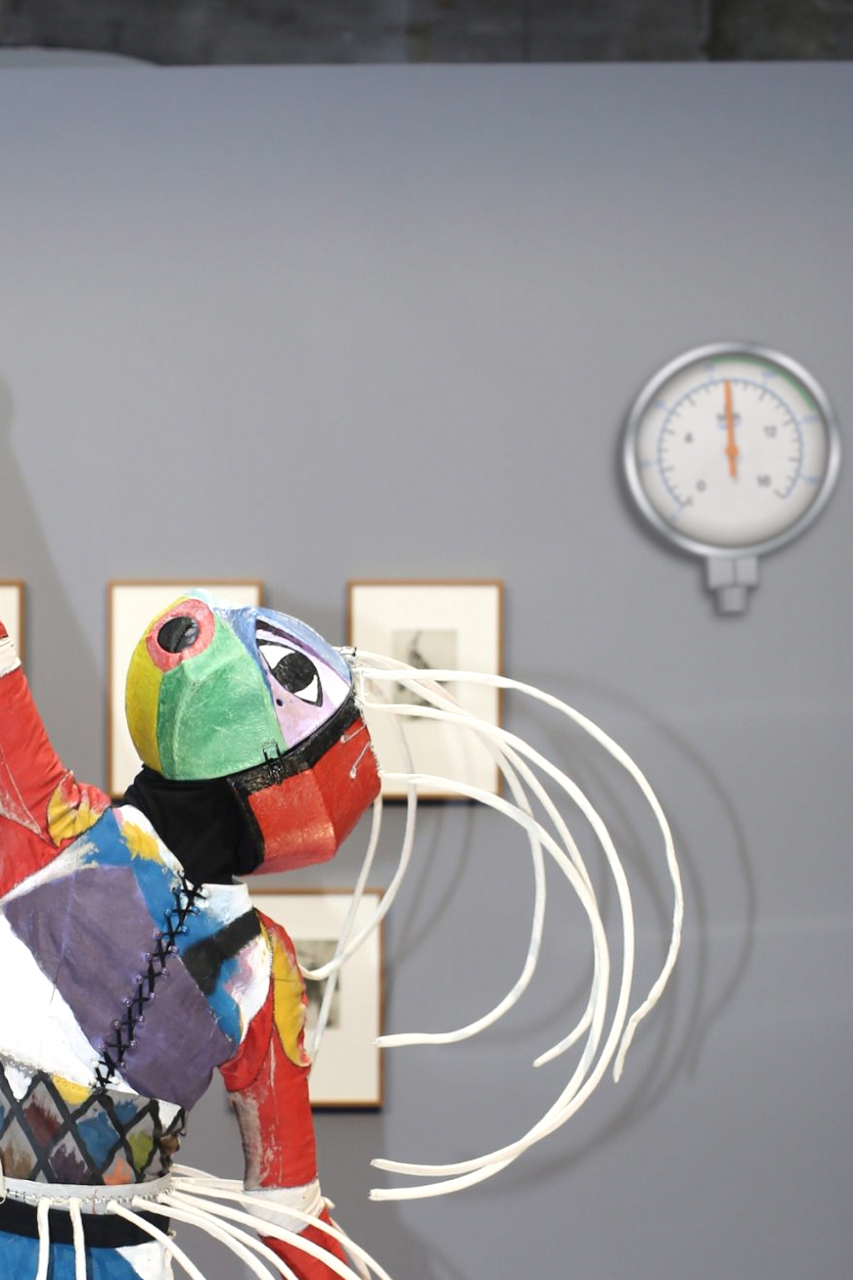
8 MPa
